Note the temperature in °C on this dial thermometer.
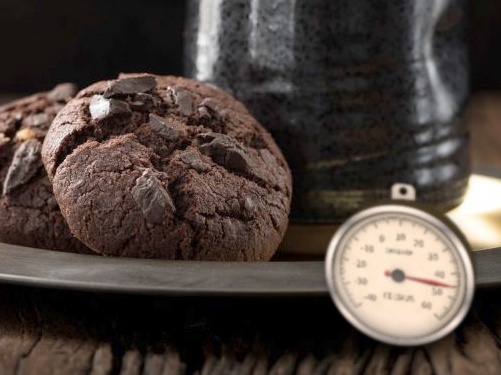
45 °C
